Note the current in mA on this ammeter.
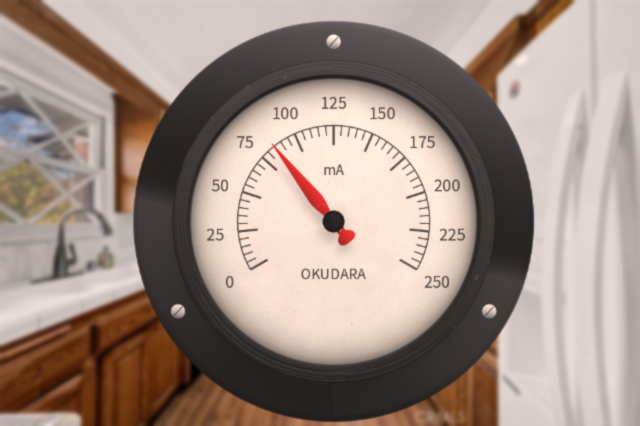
85 mA
